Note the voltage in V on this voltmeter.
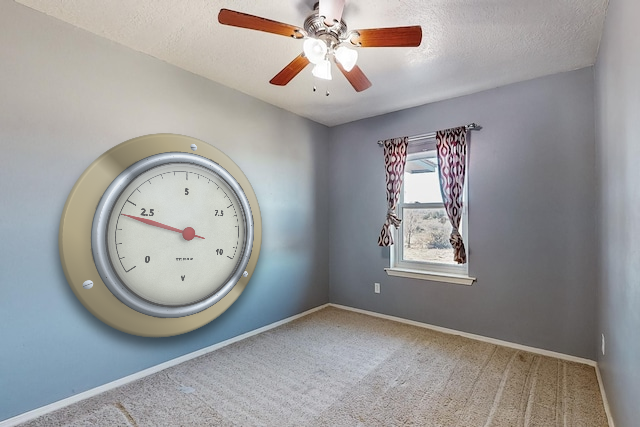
2 V
